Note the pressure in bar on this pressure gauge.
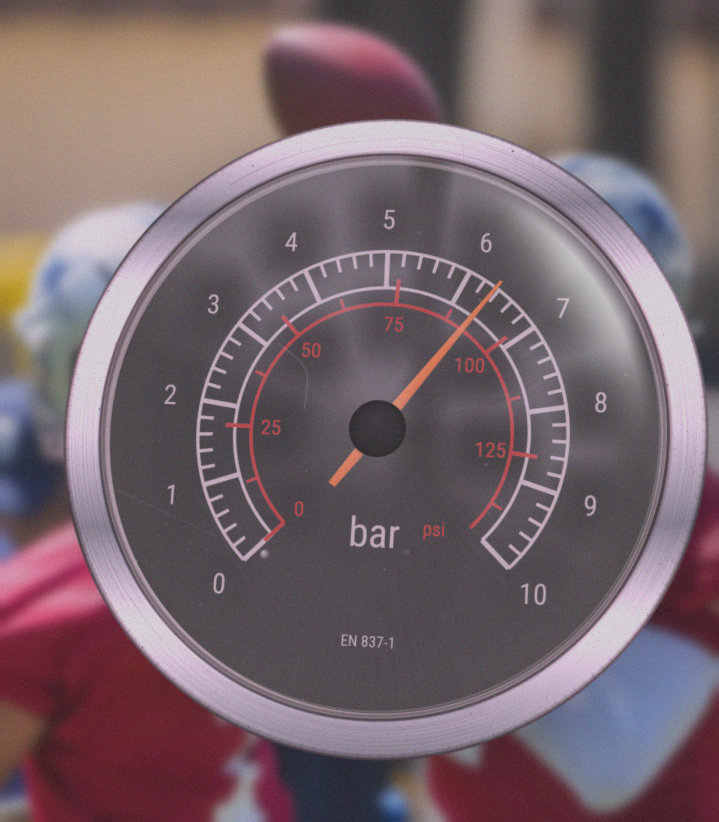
6.4 bar
